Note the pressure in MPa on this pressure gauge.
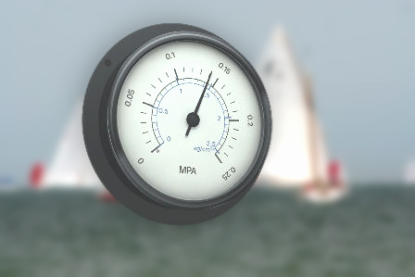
0.14 MPa
